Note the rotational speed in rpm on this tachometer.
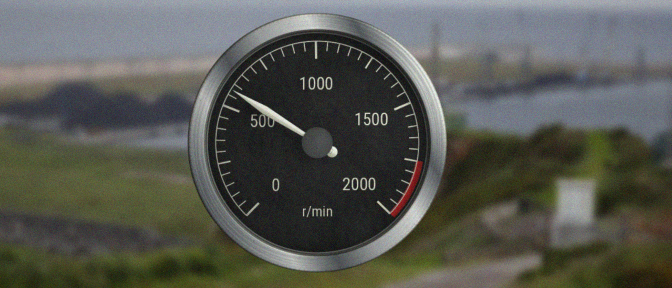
575 rpm
